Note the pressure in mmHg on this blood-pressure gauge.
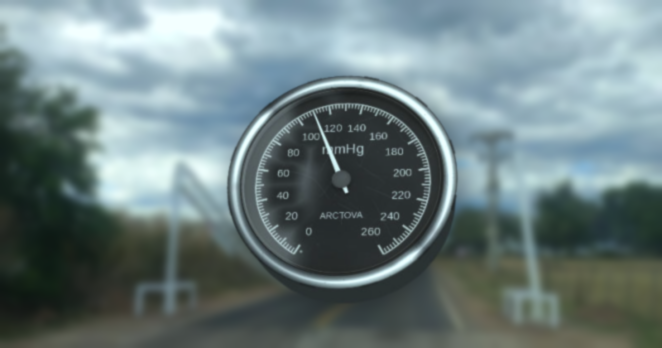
110 mmHg
